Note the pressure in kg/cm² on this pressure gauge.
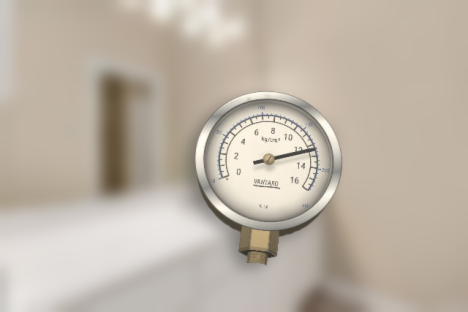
12.5 kg/cm²
